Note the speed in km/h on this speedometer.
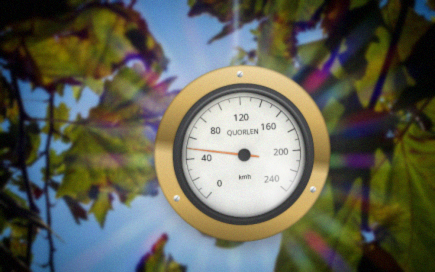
50 km/h
